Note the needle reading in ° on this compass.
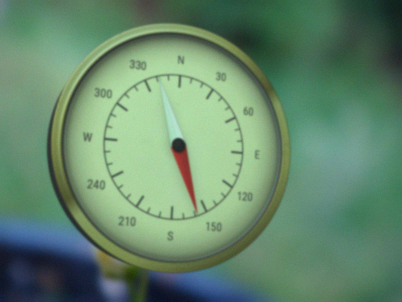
160 °
